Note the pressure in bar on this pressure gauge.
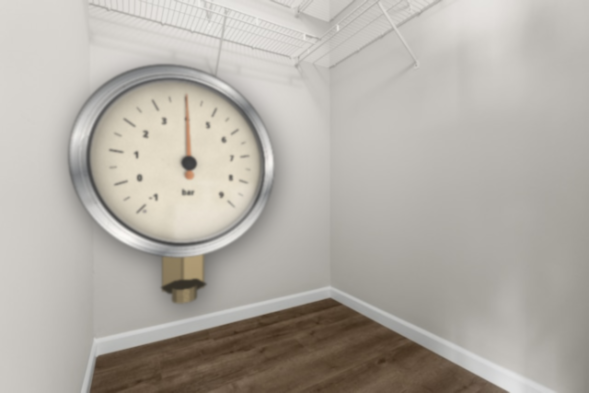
4 bar
